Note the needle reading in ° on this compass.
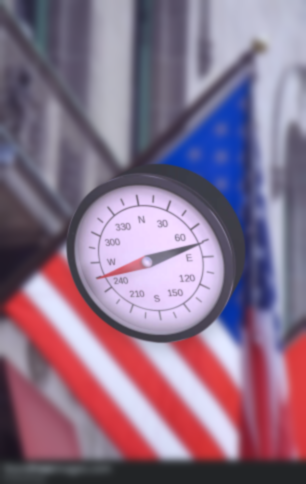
255 °
